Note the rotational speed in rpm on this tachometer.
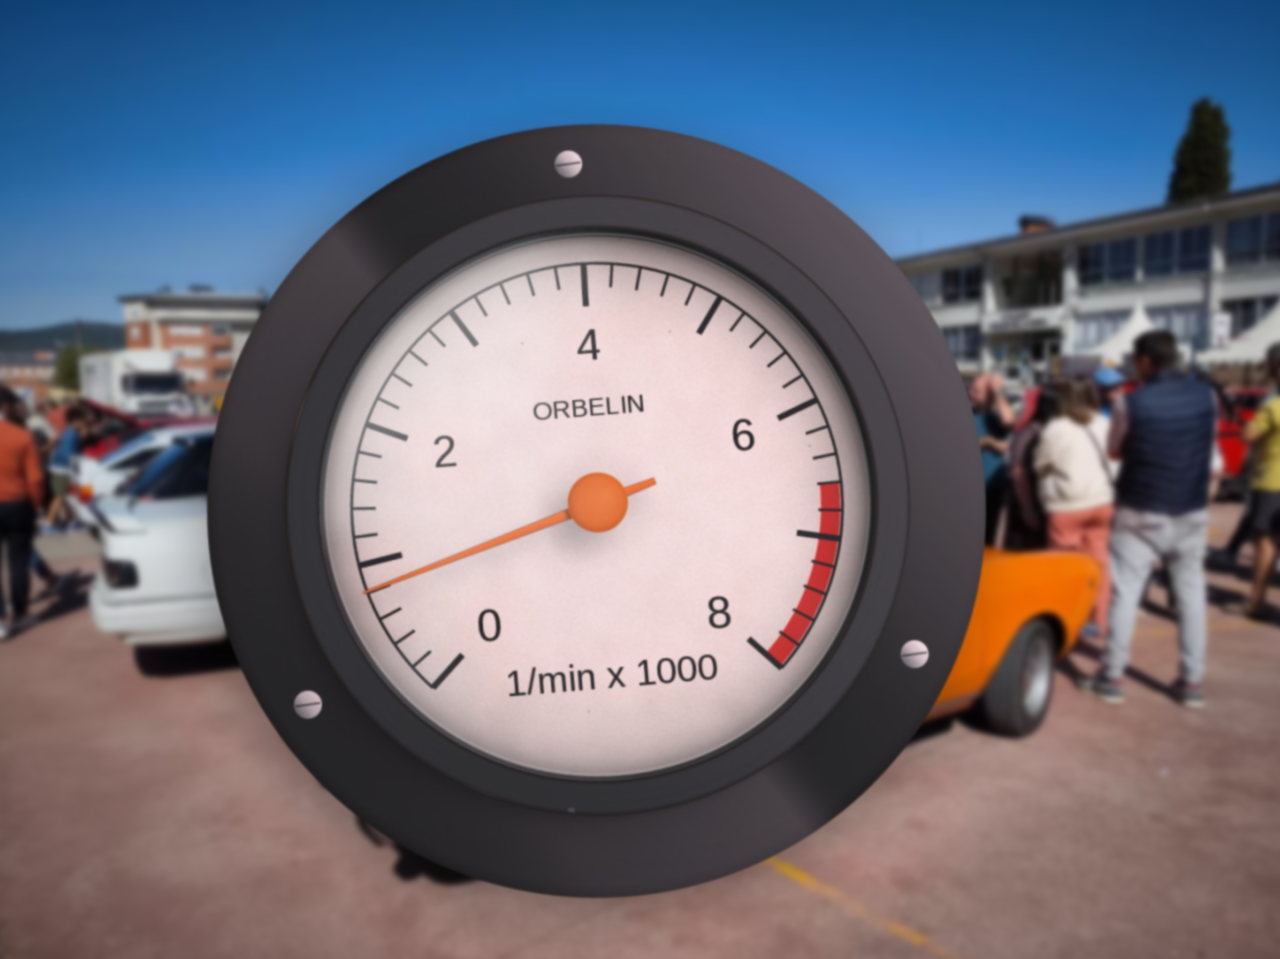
800 rpm
